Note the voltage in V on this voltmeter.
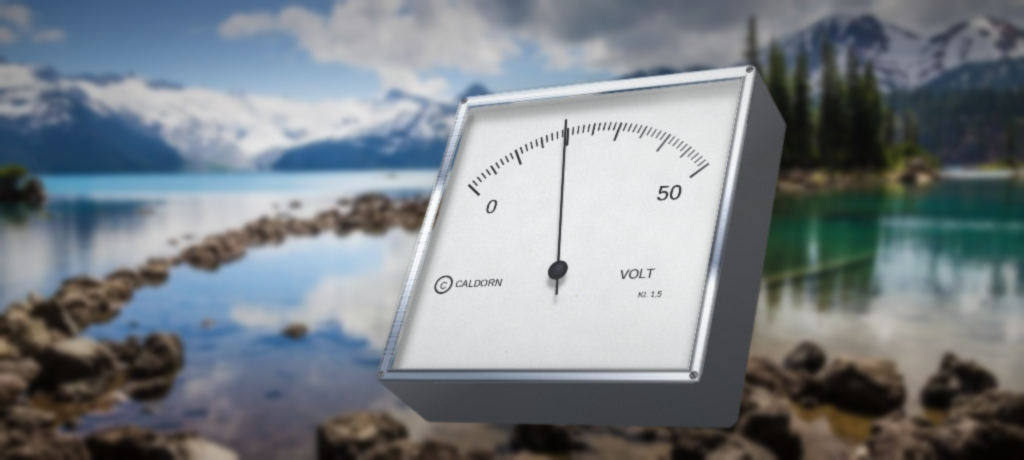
20 V
